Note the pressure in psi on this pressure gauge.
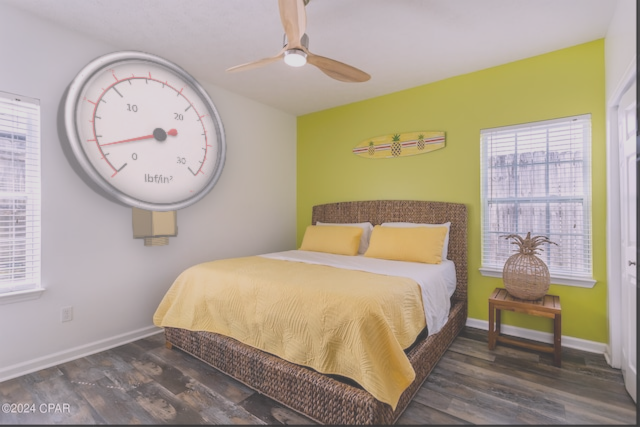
3 psi
